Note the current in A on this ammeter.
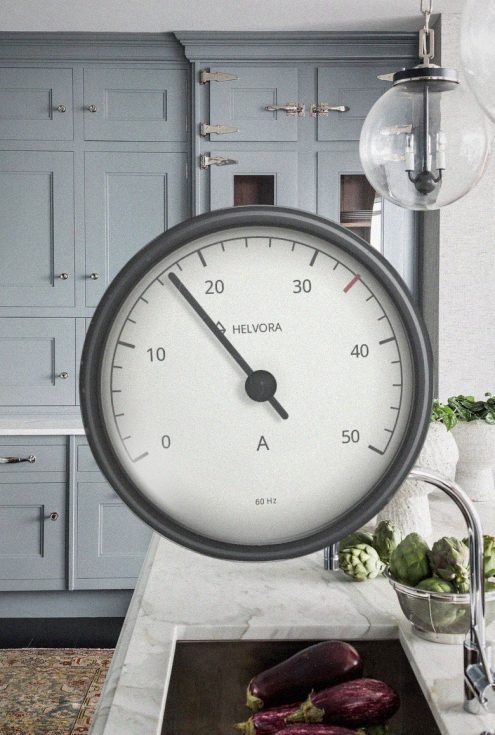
17 A
